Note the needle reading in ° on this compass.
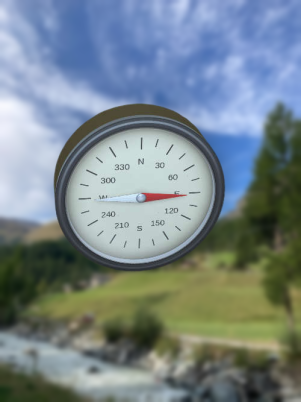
90 °
